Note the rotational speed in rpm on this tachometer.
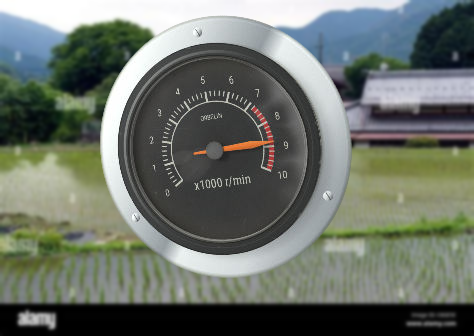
8800 rpm
